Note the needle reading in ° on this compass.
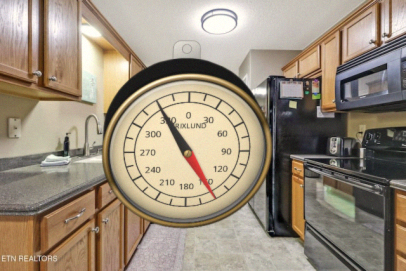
150 °
